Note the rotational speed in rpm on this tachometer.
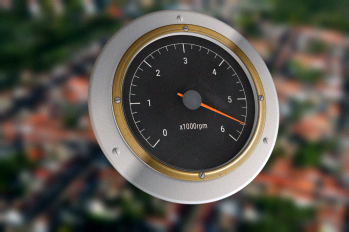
5600 rpm
